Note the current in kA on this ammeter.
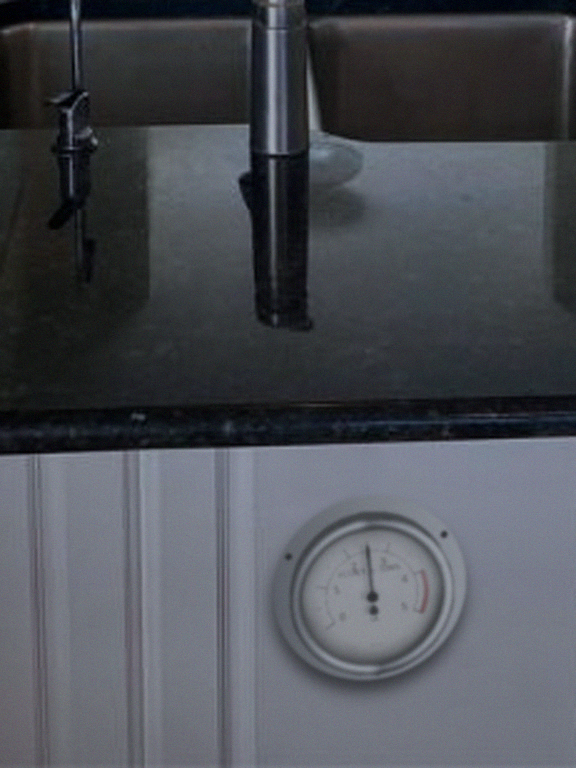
2.5 kA
